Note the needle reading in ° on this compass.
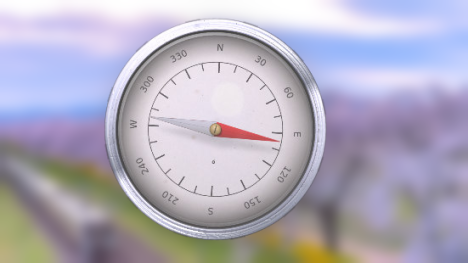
97.5 °
